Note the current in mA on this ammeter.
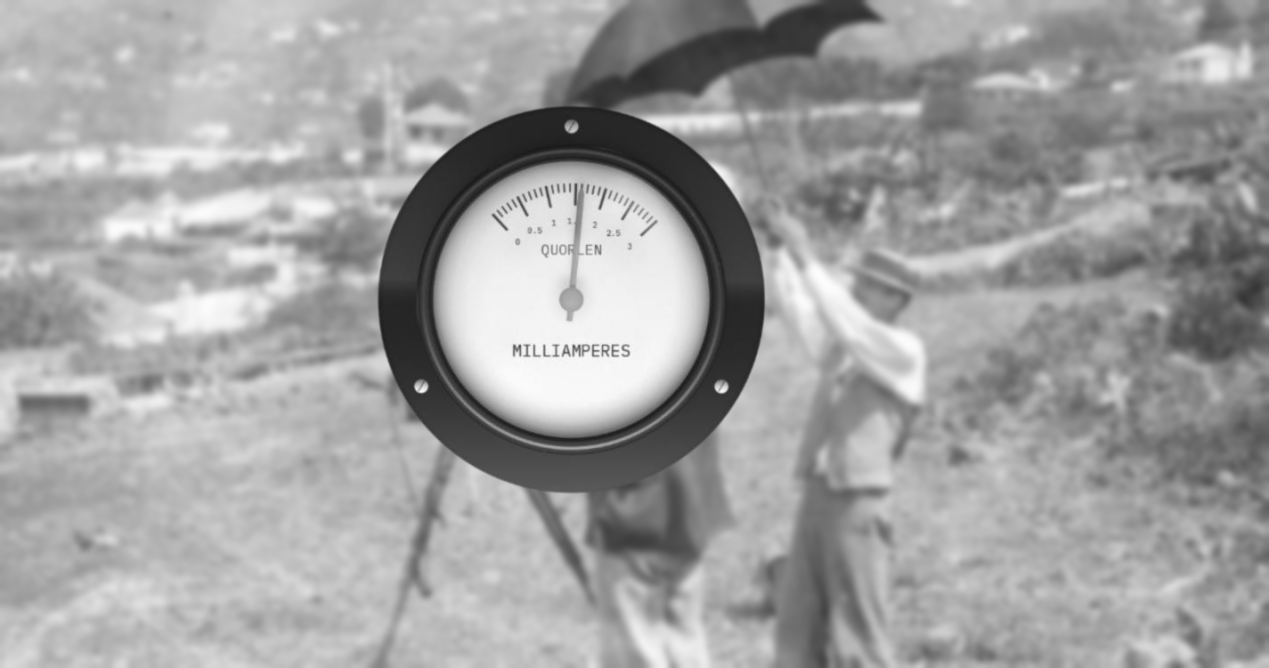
1.6 mA
